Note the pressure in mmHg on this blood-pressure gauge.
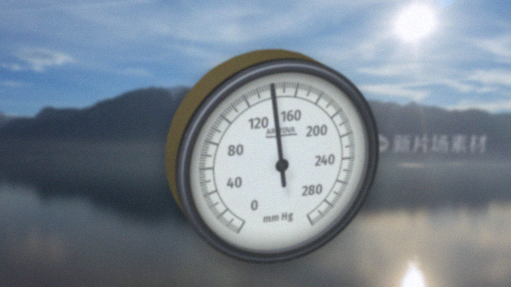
140 mmHg
